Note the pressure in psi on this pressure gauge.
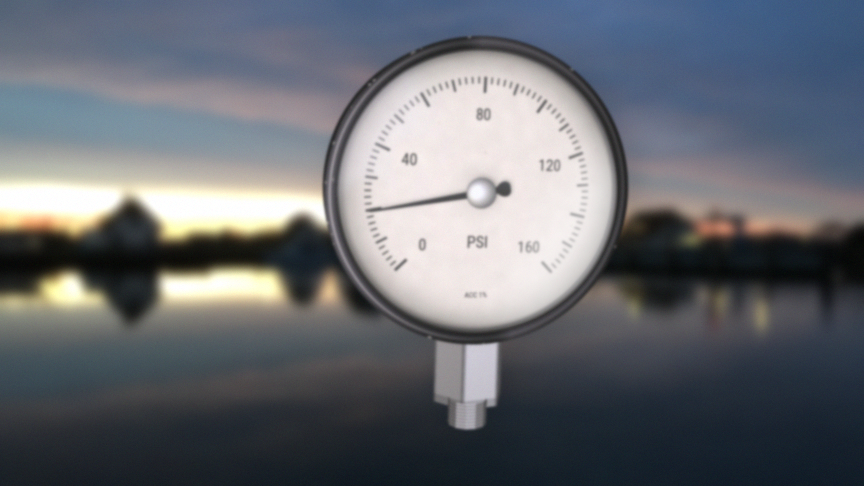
20 psi
